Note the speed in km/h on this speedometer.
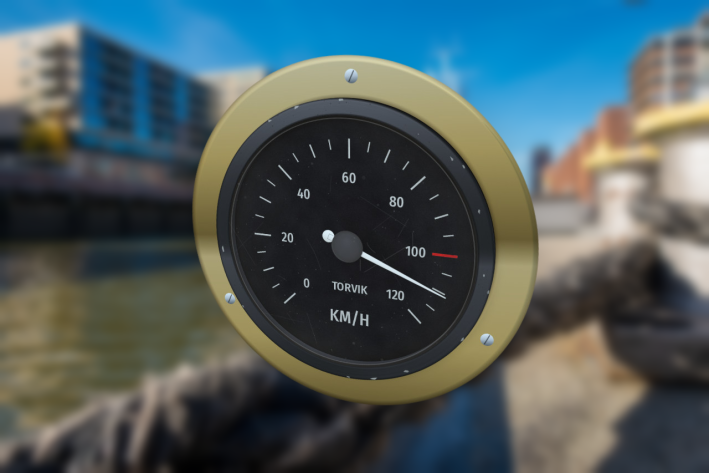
110 km/h
